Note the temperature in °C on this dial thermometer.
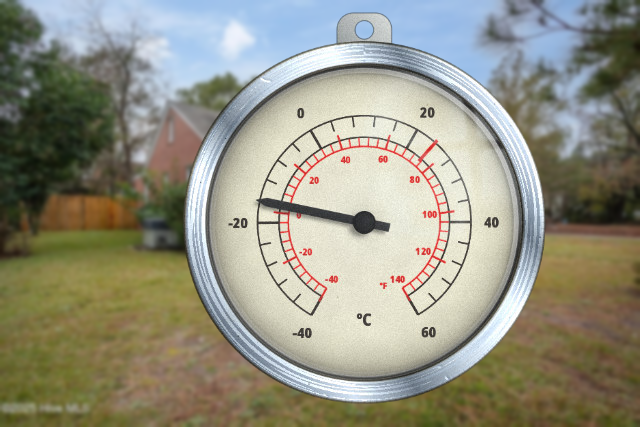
-16 °C
